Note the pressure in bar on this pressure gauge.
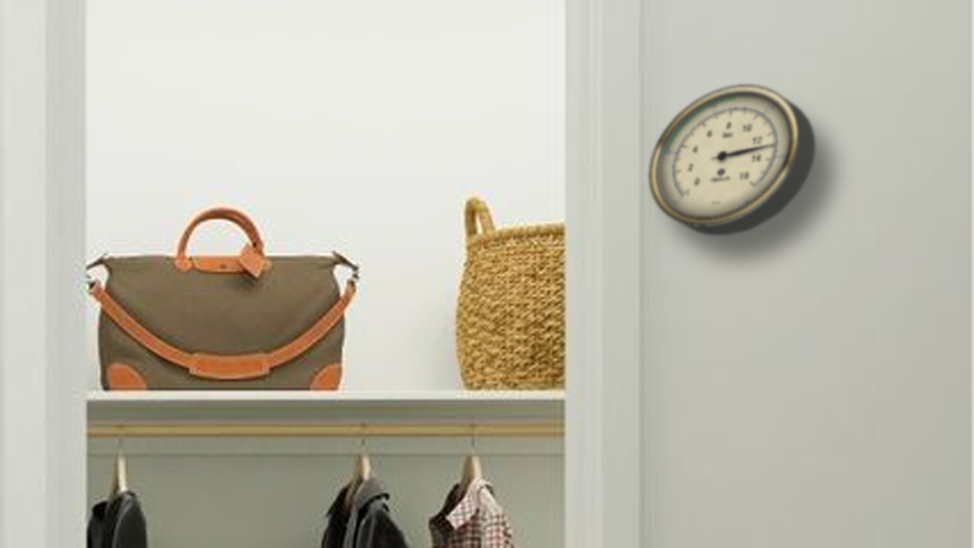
13 bar
